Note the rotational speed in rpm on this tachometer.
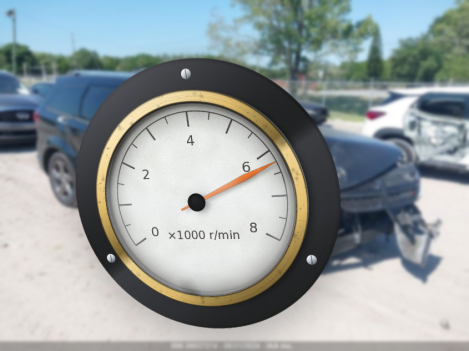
6250 rpm
